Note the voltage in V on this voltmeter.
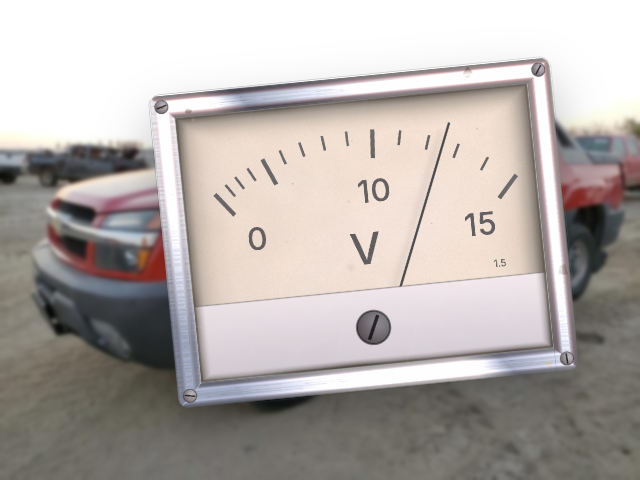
12.5 V
